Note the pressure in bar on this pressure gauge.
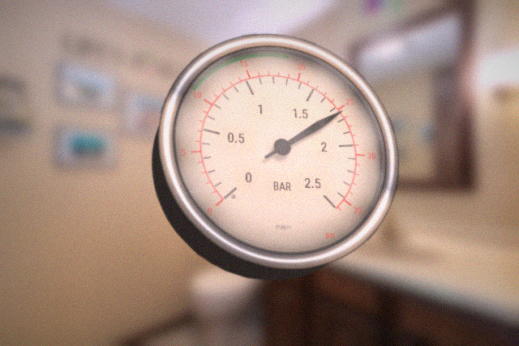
1.75 bar
